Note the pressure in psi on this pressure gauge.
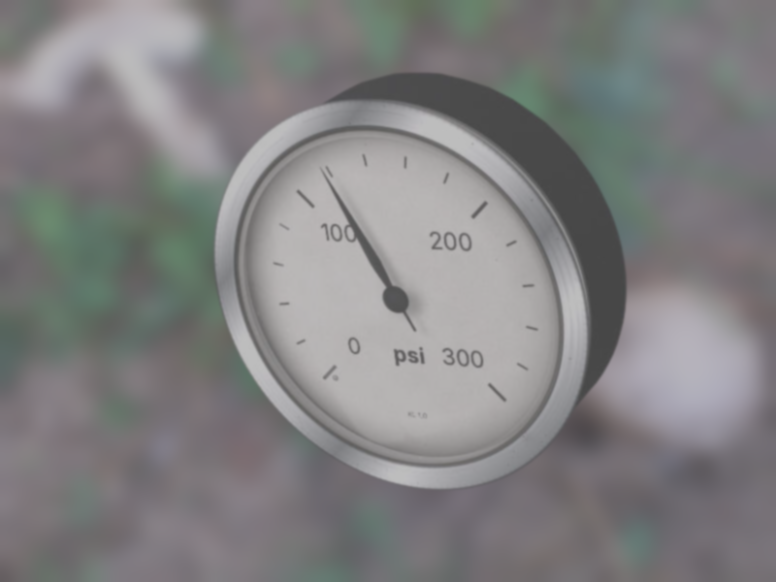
120 psi
